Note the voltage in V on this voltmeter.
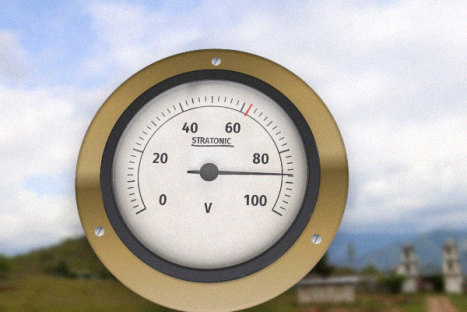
88 V
